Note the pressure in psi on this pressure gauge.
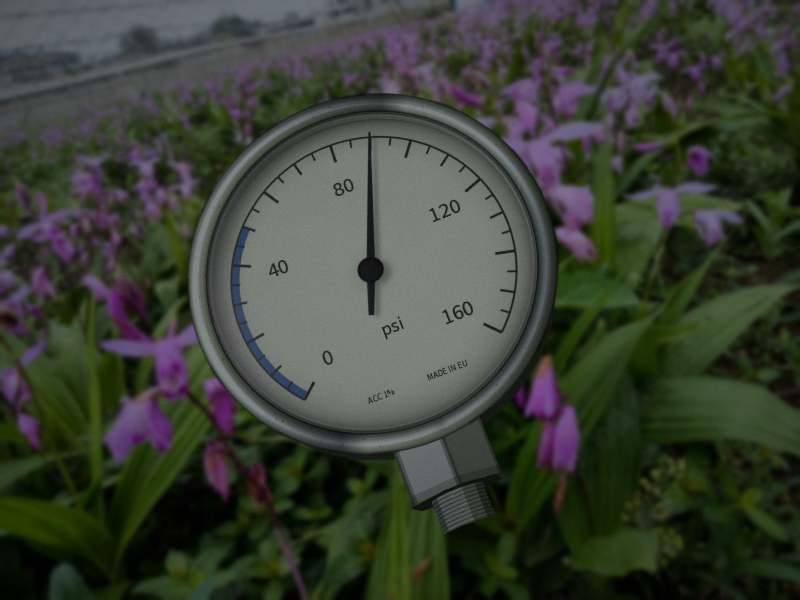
90 psi
